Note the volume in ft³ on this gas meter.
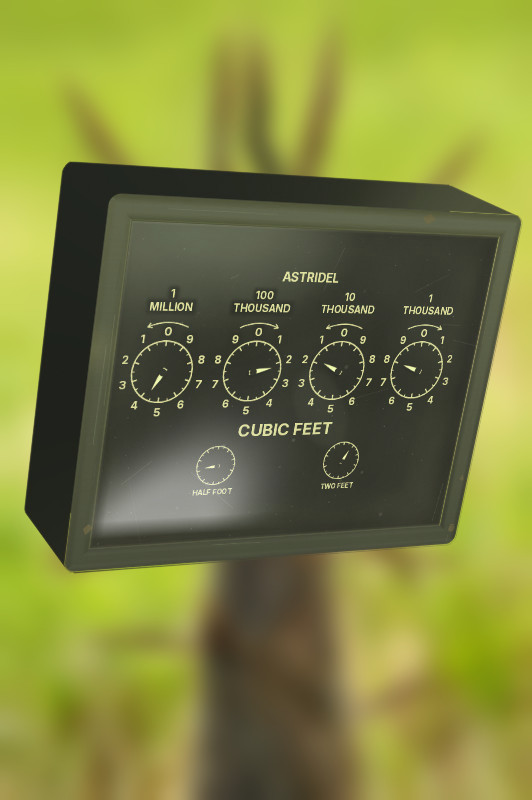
421800 ft³
